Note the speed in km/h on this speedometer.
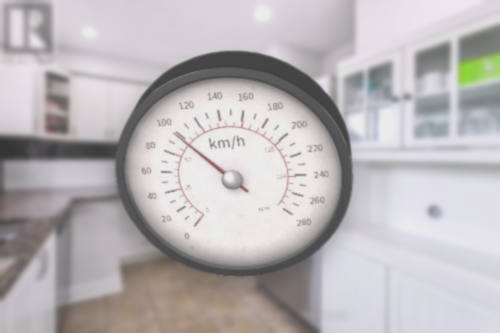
100 km/h
